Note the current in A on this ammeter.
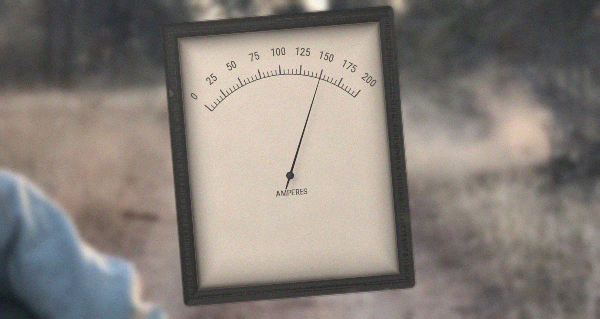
150 A
